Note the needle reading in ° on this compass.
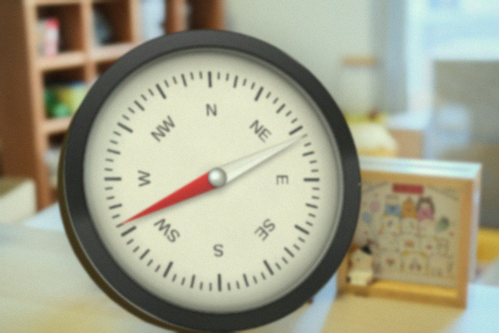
245 °
